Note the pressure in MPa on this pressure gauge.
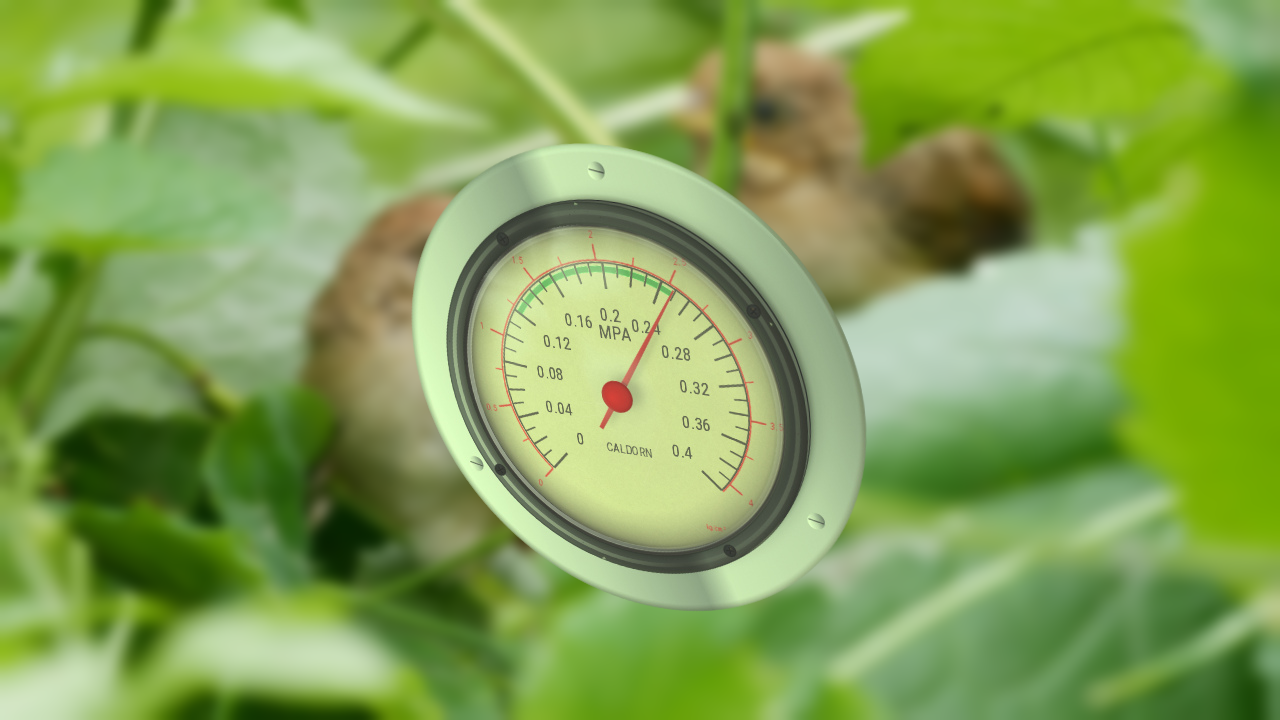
0.25 MPa
